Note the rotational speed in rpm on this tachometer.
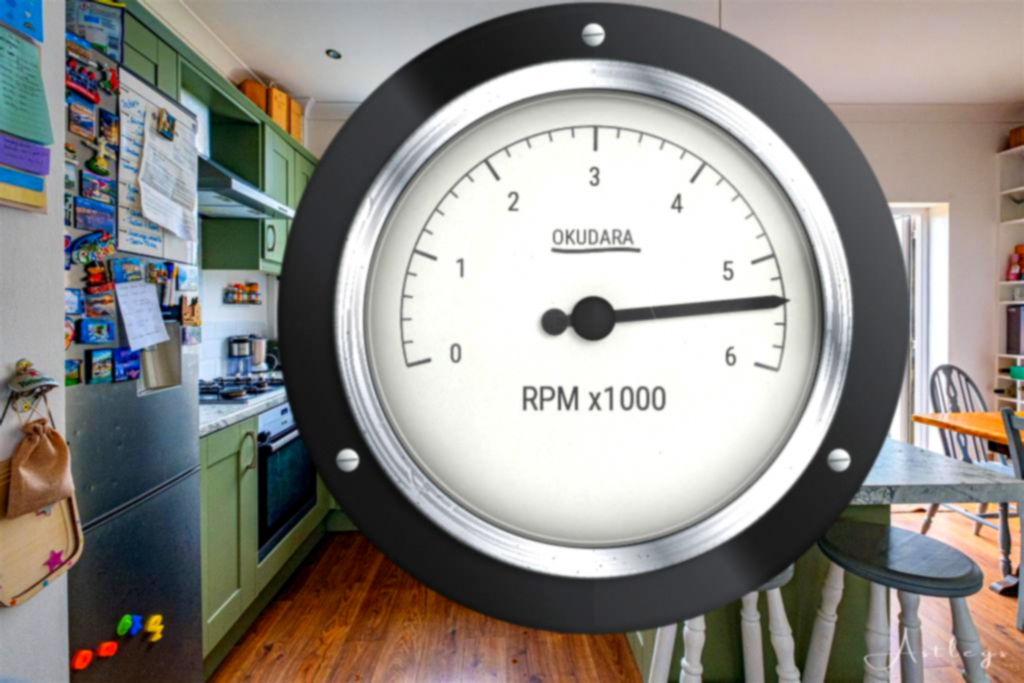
5400 rpm
